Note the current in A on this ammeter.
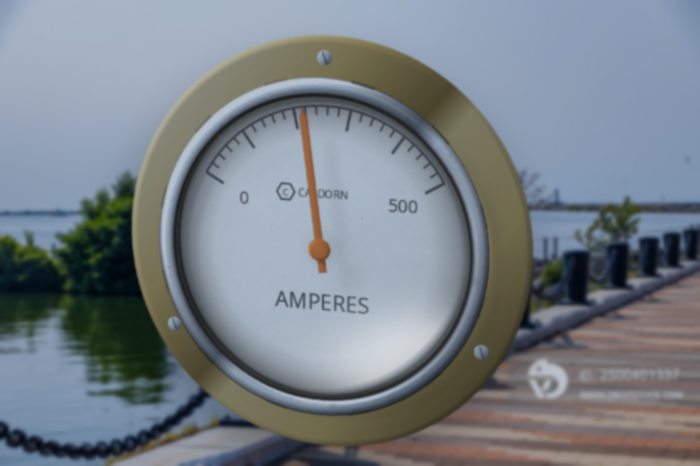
220 A
